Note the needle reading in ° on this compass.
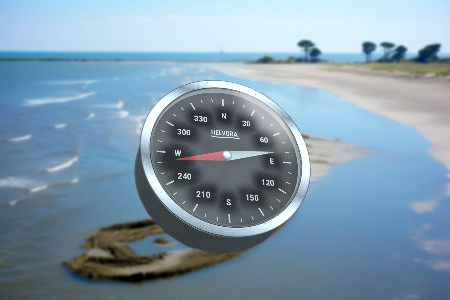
260 °
